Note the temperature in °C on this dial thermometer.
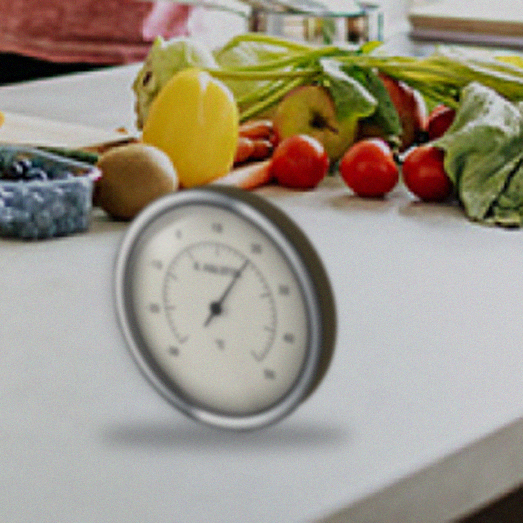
20 °C
